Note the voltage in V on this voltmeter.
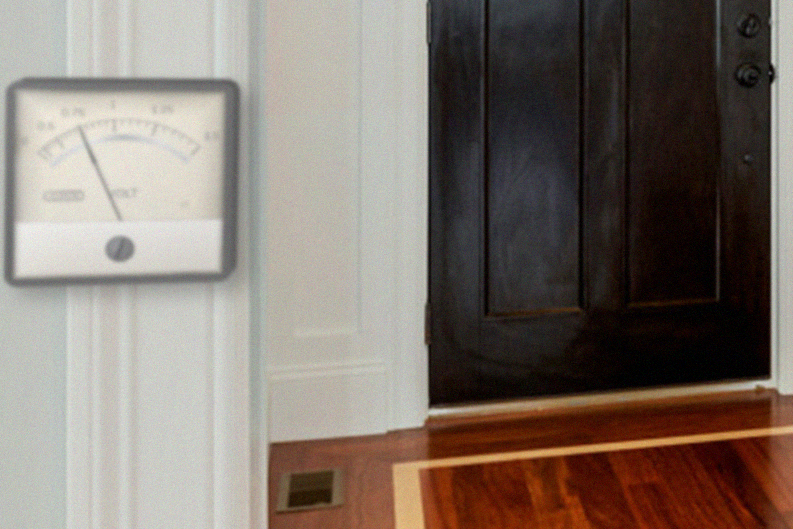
0.75 V
